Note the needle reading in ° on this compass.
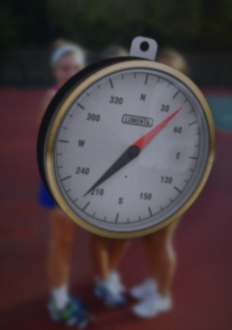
40 °
